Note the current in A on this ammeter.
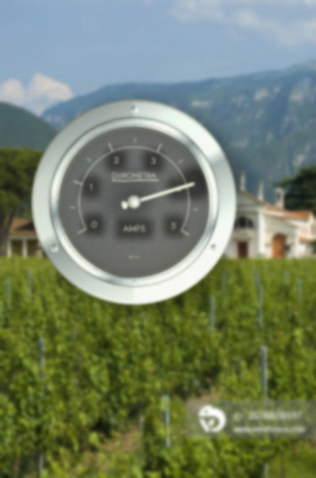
4 A
